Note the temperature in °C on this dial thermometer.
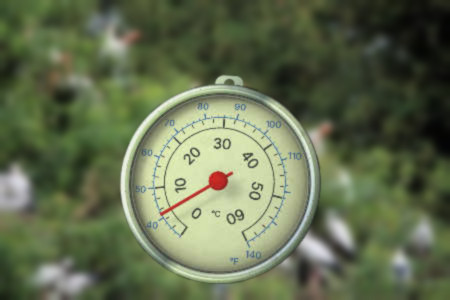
5 °C
